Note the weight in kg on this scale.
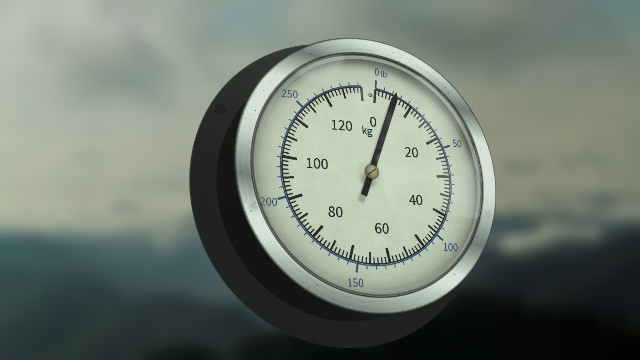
5 kg
